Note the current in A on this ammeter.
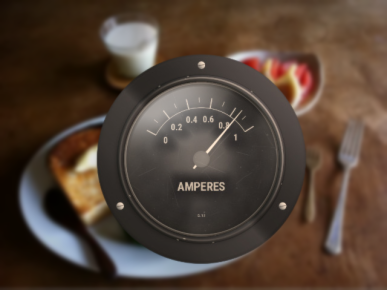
0.85 A
